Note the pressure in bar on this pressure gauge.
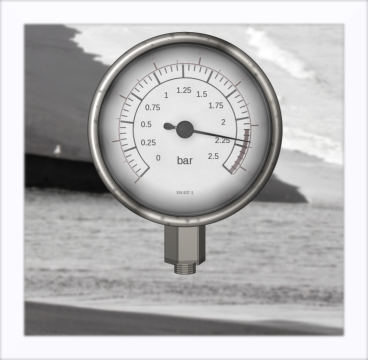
2.2 bar
